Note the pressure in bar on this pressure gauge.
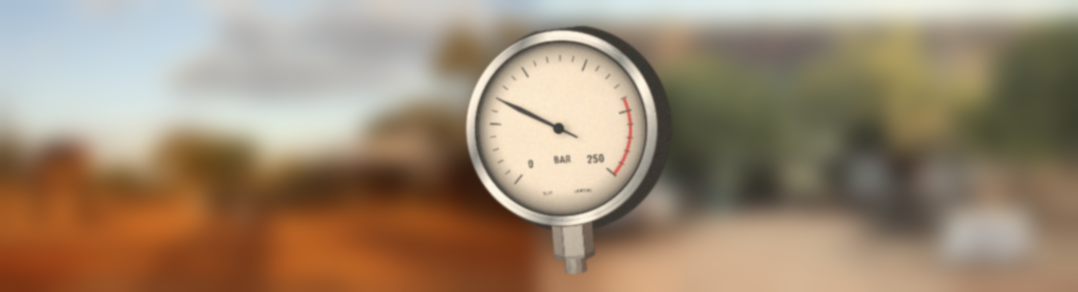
70 bar
